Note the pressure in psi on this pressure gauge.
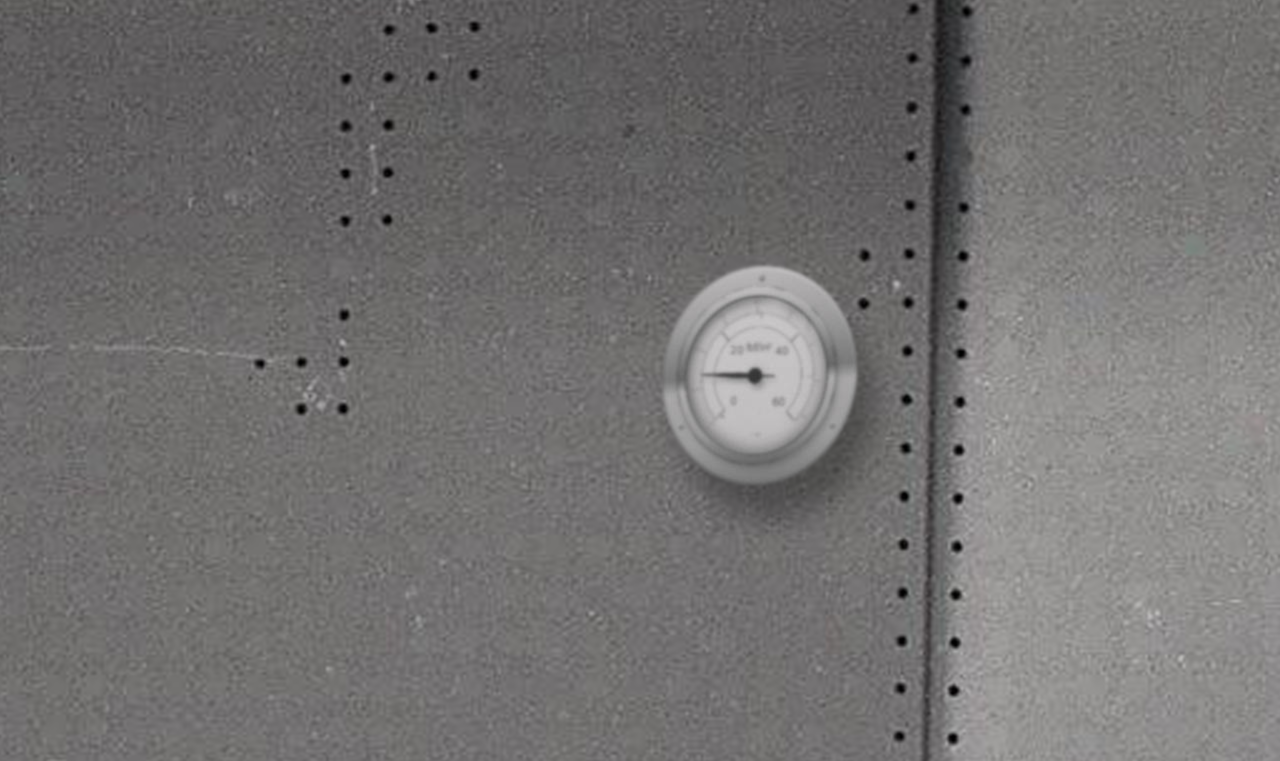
10 psi
